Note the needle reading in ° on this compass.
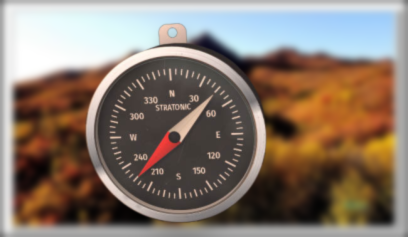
225 °
